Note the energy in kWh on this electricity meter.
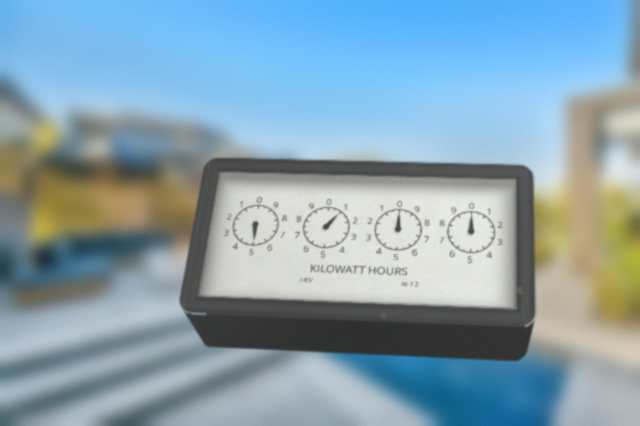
5100 kWh
